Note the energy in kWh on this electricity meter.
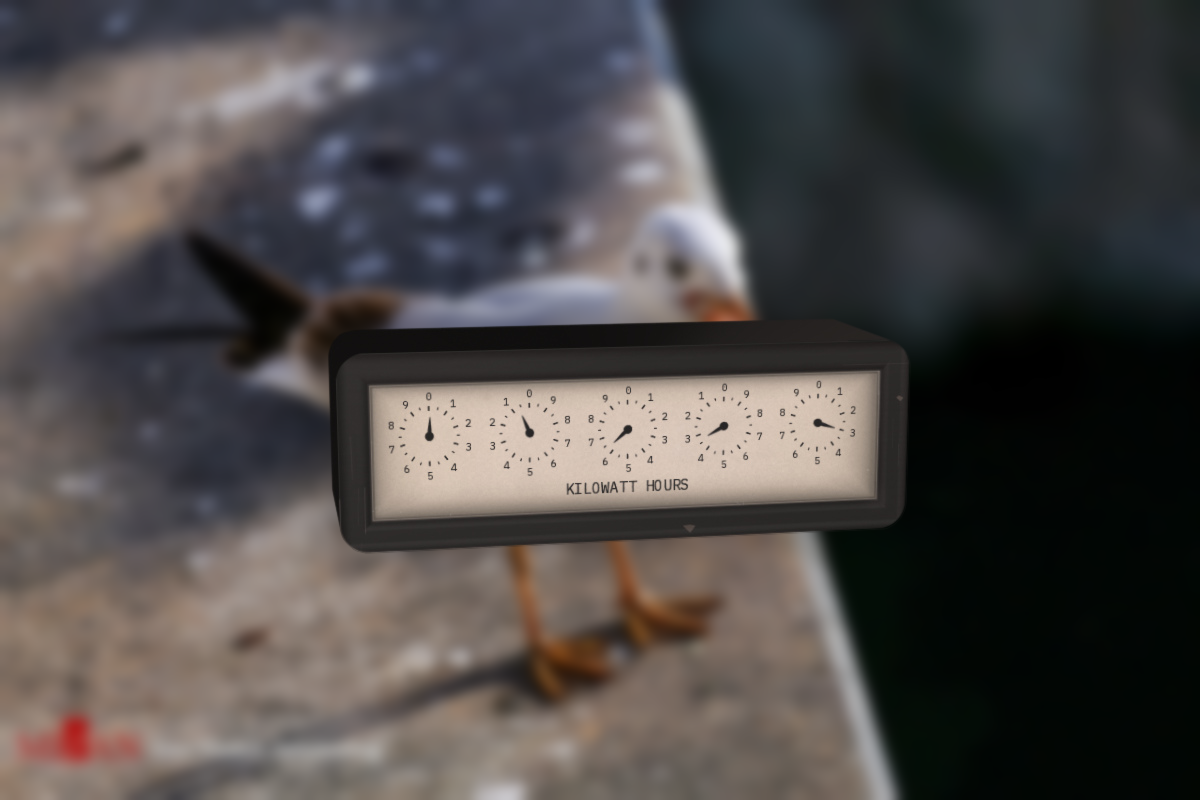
633 kWh
